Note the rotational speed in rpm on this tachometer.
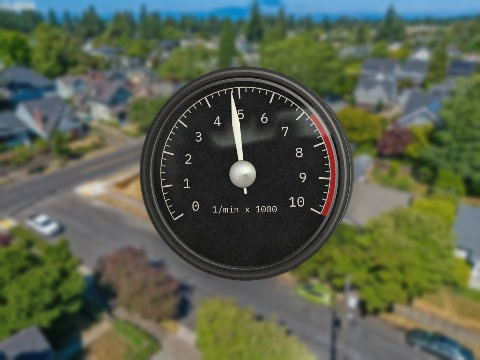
4800 rpm
